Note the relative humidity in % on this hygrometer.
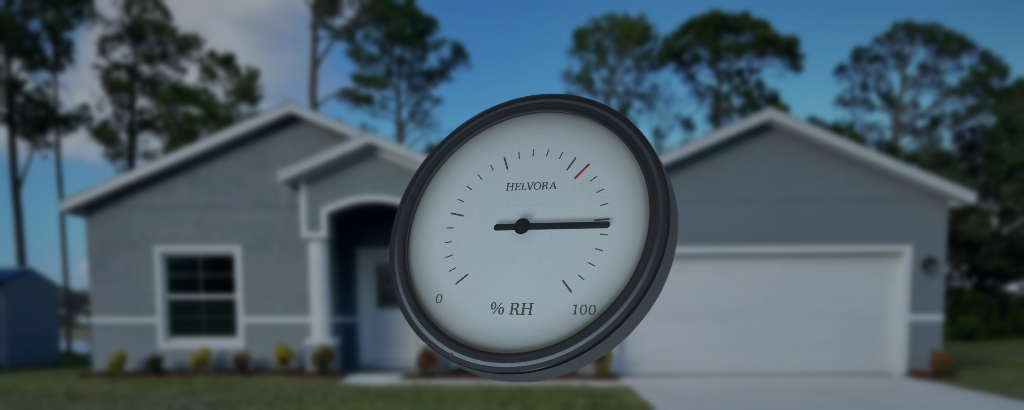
82 %
